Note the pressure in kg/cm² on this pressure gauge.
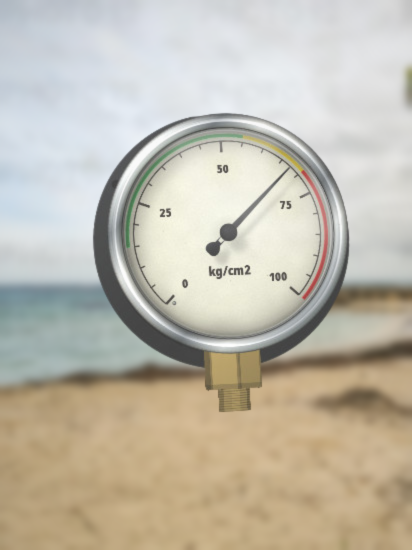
67.5 kg/cm²
